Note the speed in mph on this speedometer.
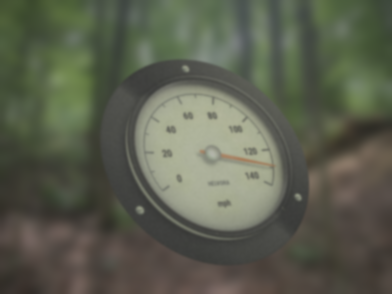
130 mph
